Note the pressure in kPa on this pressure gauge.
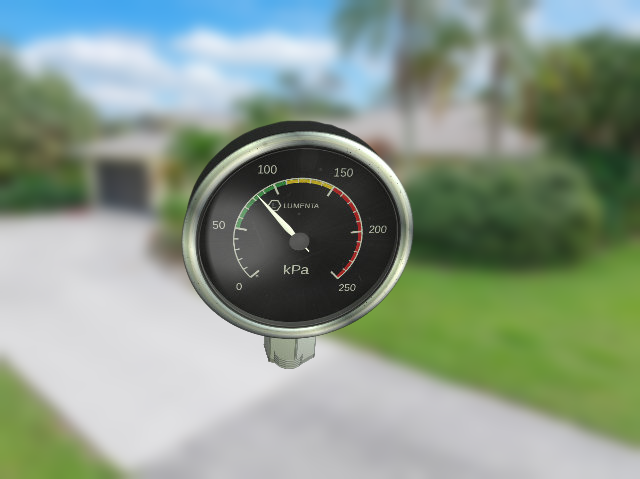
85 kPa
